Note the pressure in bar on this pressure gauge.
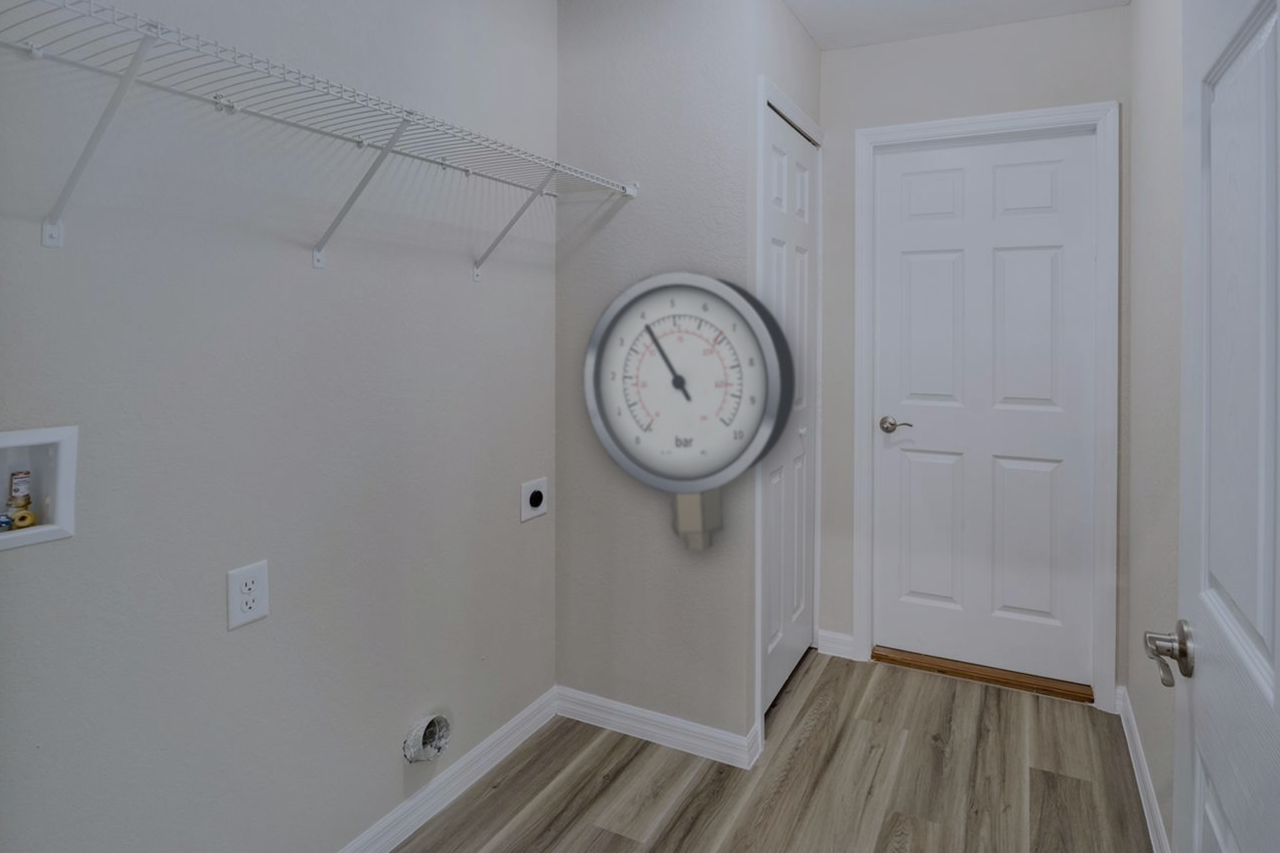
4 bar
